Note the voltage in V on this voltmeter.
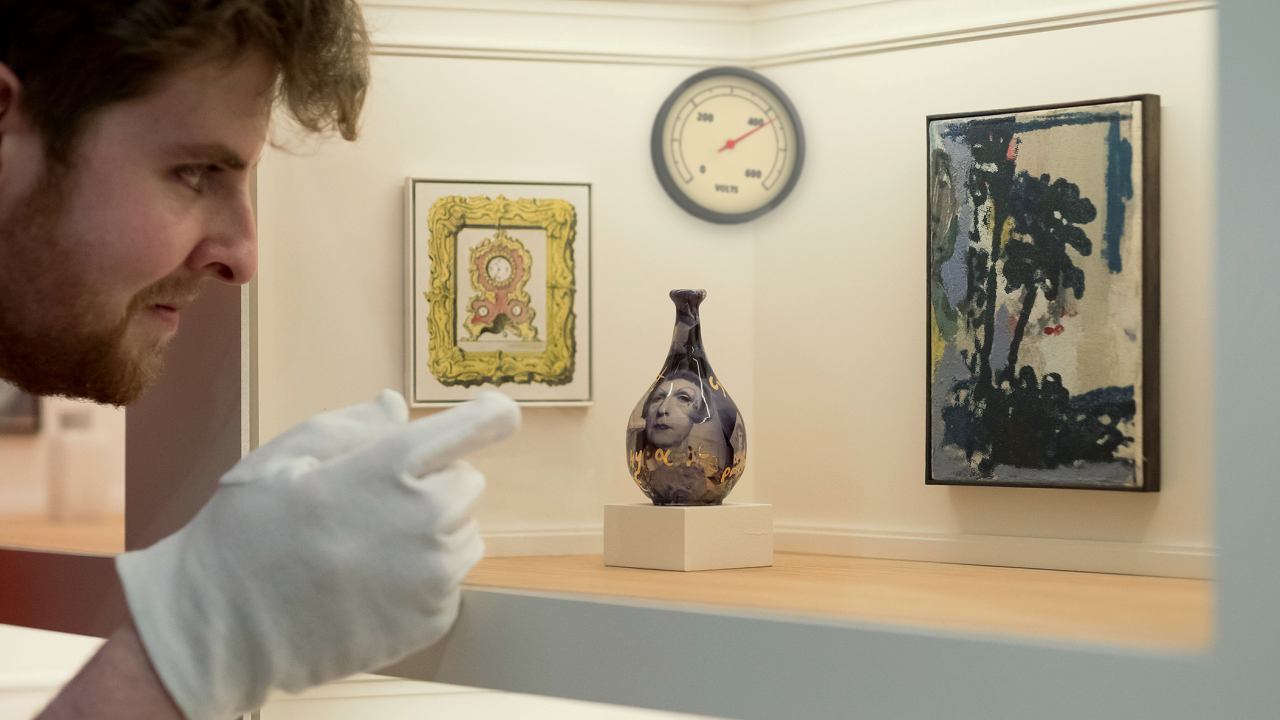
425 V
